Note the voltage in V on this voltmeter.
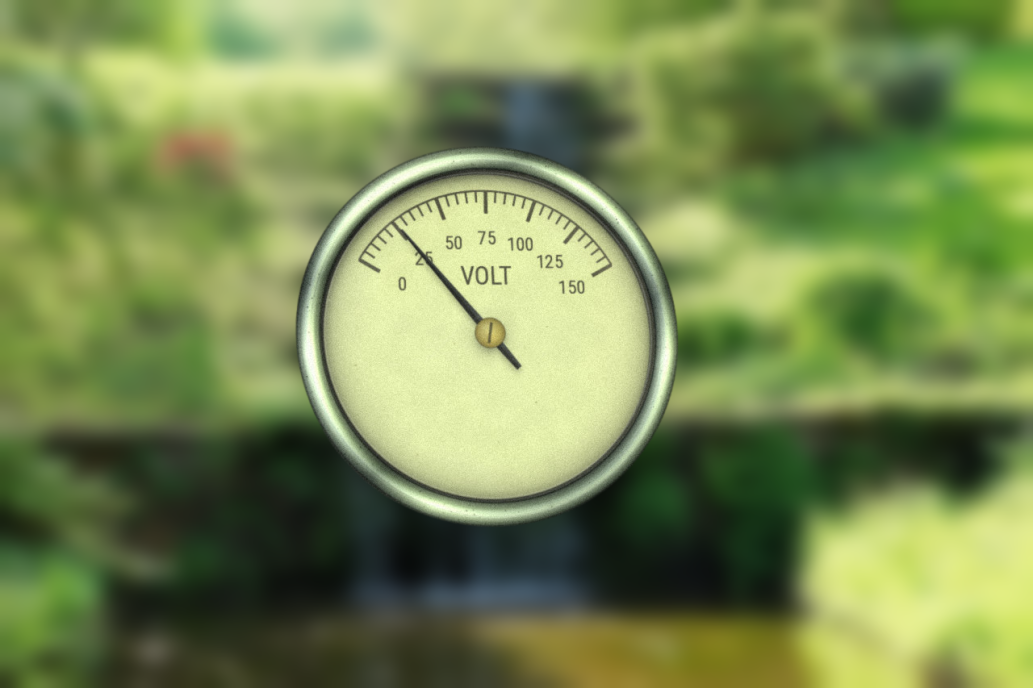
25 V
